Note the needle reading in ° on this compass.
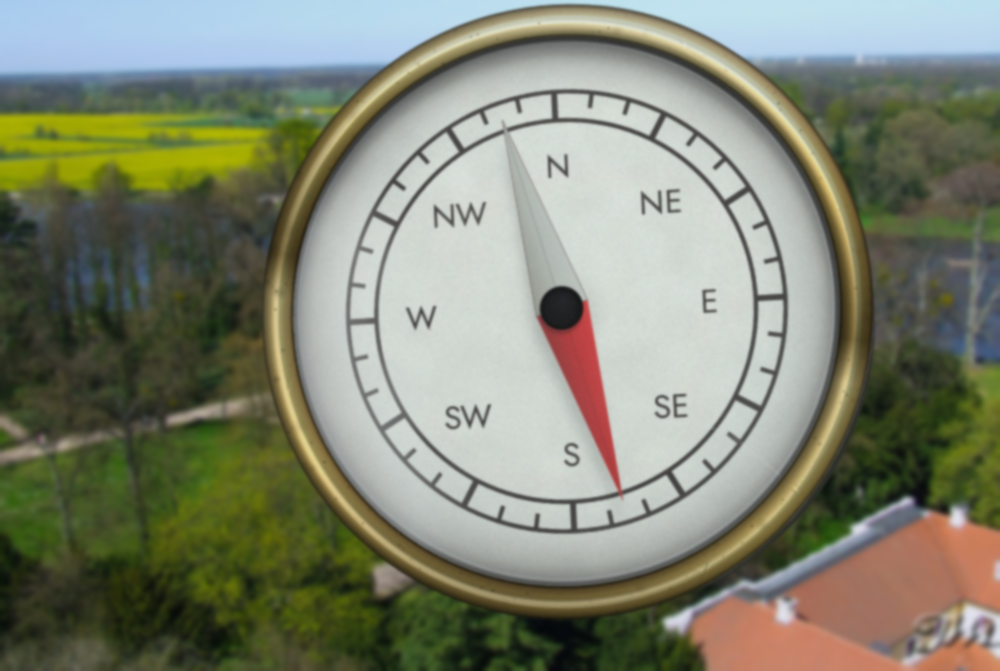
165 °
